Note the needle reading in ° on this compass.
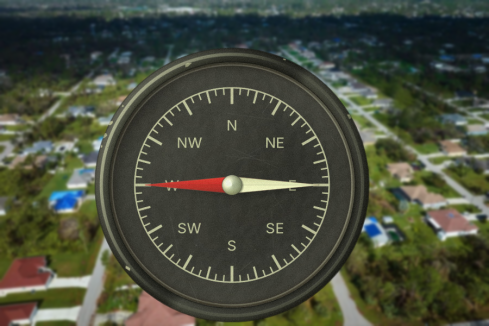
270 °
